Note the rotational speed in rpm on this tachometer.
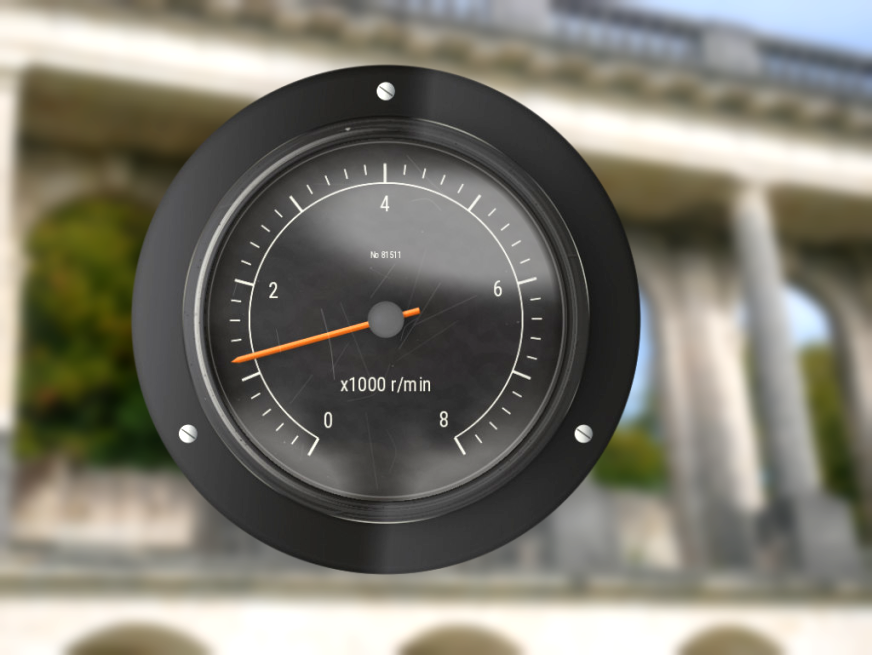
1200 rpm
